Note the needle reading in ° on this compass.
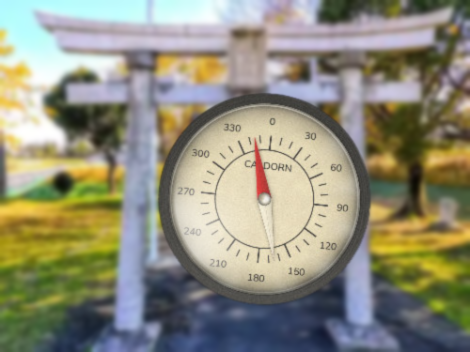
345 °
